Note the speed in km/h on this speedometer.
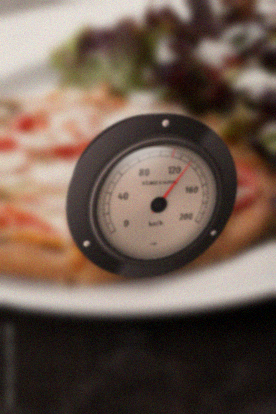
130 km/h
